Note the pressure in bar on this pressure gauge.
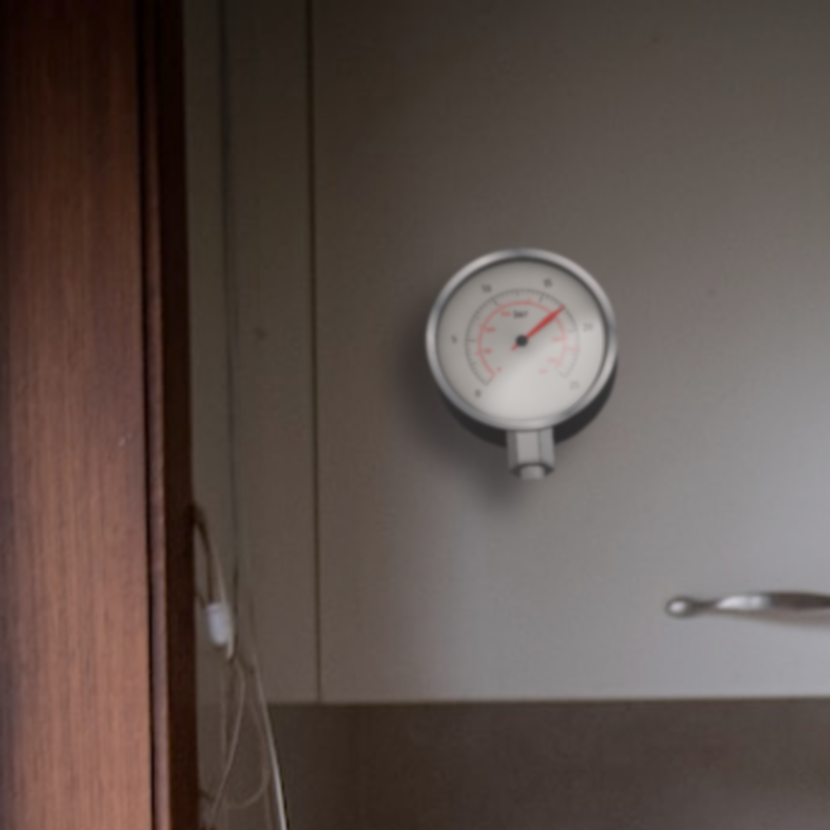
17.5 bar
